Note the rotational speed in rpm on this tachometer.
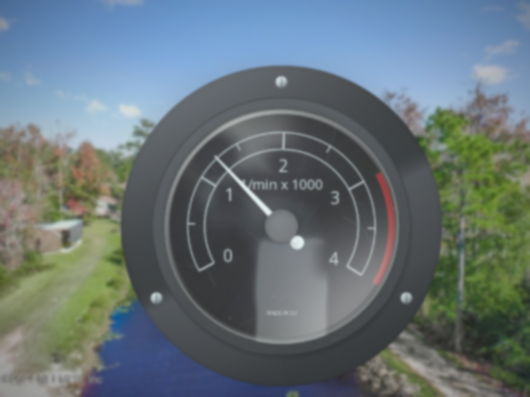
1250 rpm
